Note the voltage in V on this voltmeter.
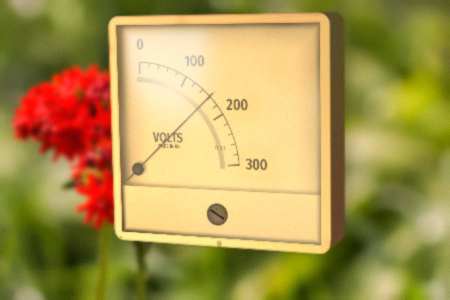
160 V
